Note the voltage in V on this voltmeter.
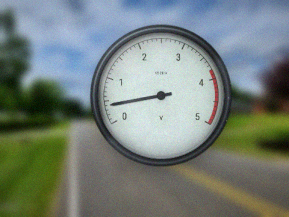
0.4 V
